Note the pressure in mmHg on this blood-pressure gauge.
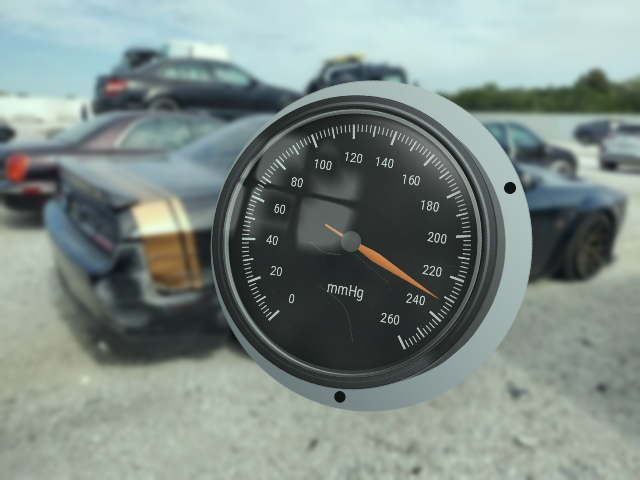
232 mmHg
